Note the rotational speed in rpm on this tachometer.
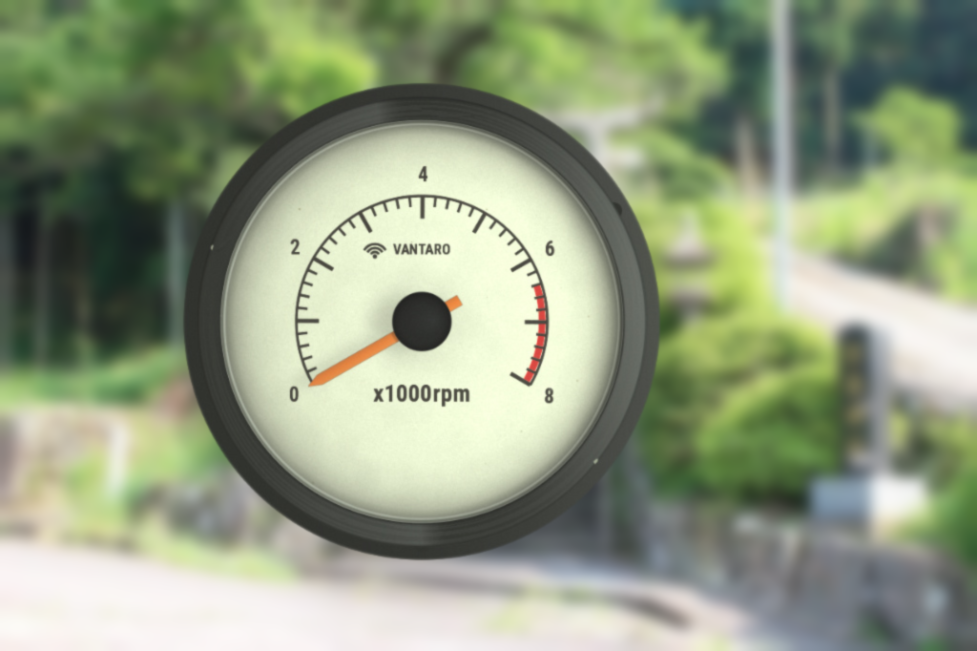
0 rpm
